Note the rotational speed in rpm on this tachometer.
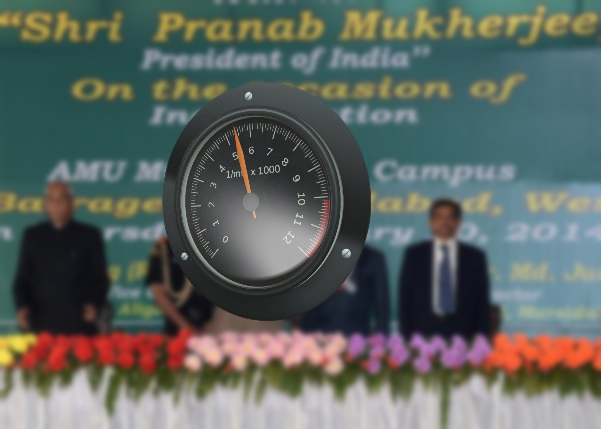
5500 rpm
